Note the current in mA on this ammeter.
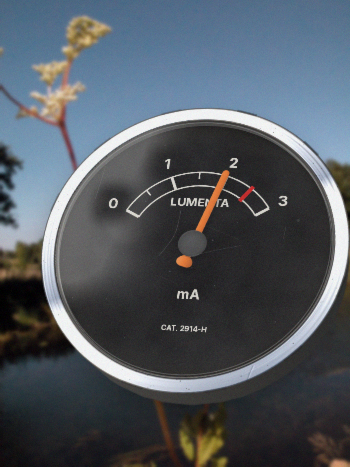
2 mA
